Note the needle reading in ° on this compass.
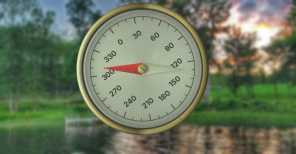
310 °
